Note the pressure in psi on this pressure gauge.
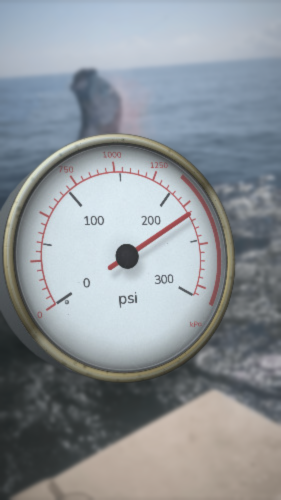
225 psi
